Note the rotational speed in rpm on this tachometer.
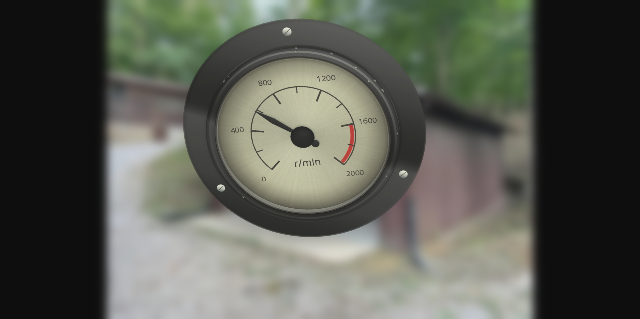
600 rpm
